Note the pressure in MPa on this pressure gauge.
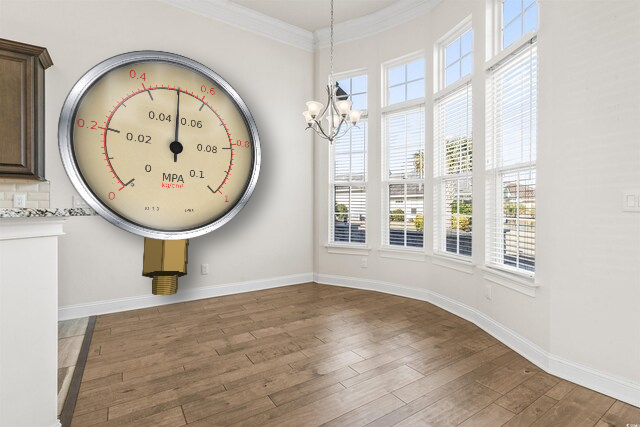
0.05 MPa
